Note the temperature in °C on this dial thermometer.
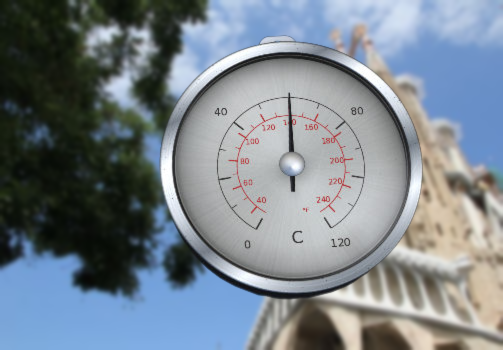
60 °C
